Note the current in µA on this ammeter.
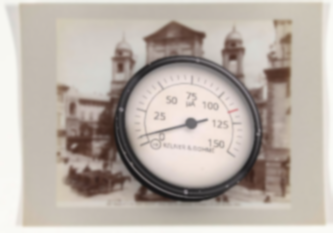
5 µA
